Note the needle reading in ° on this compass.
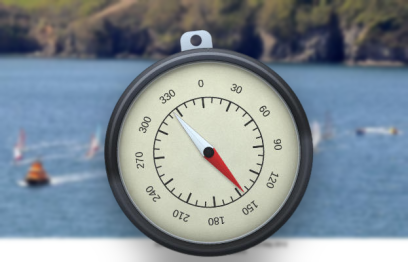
145 °
